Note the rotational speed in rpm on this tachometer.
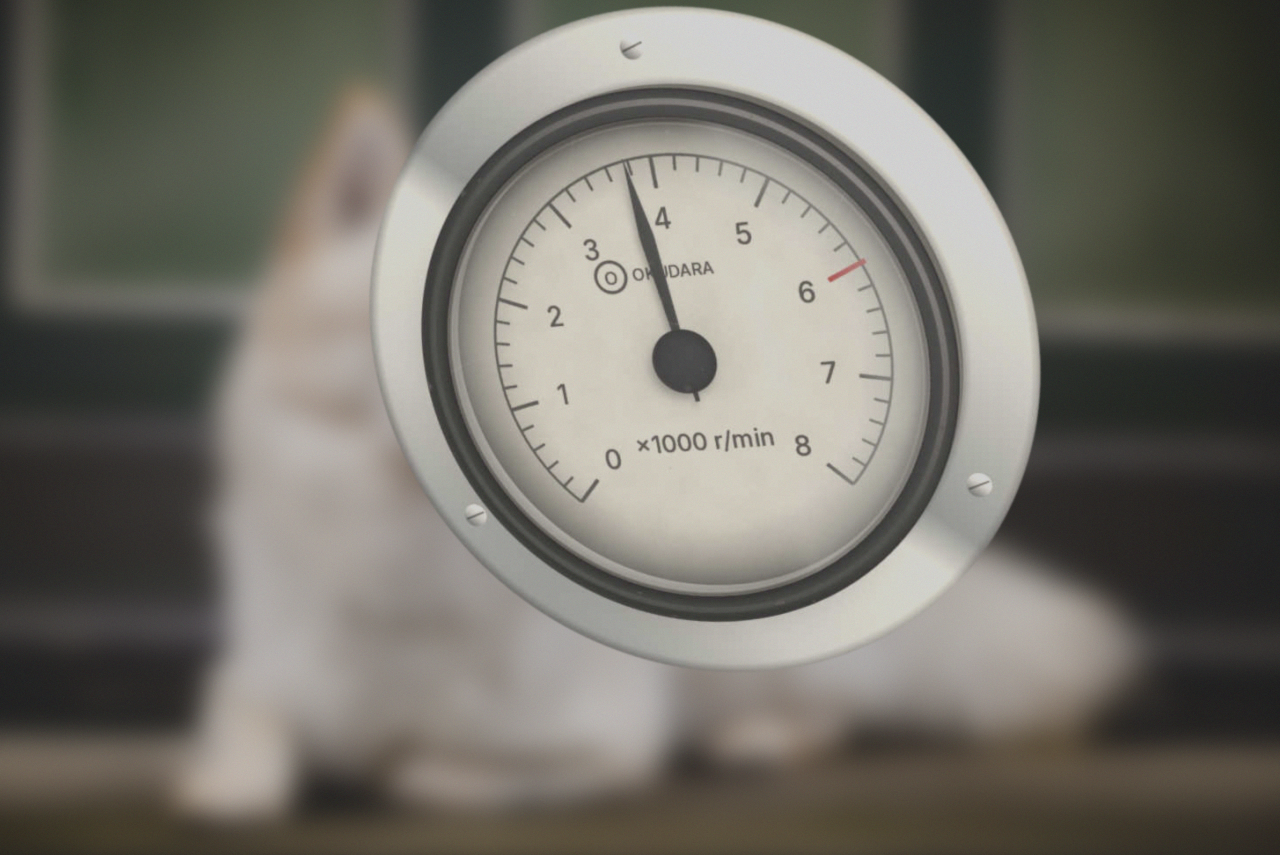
3800 rpm
